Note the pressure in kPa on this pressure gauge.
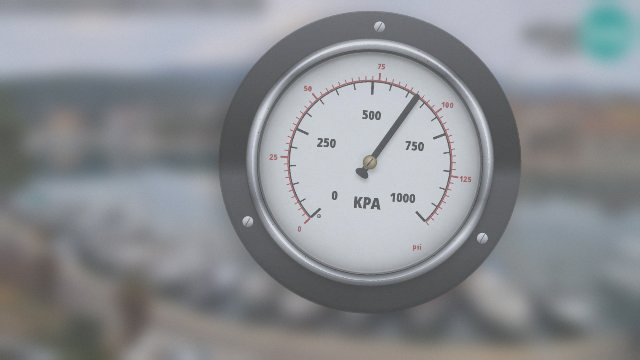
625 kPa
